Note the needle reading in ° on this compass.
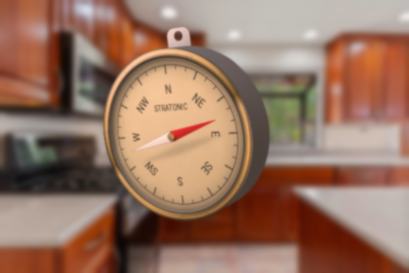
75 °
